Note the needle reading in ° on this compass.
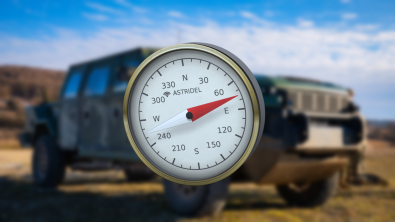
75 °
